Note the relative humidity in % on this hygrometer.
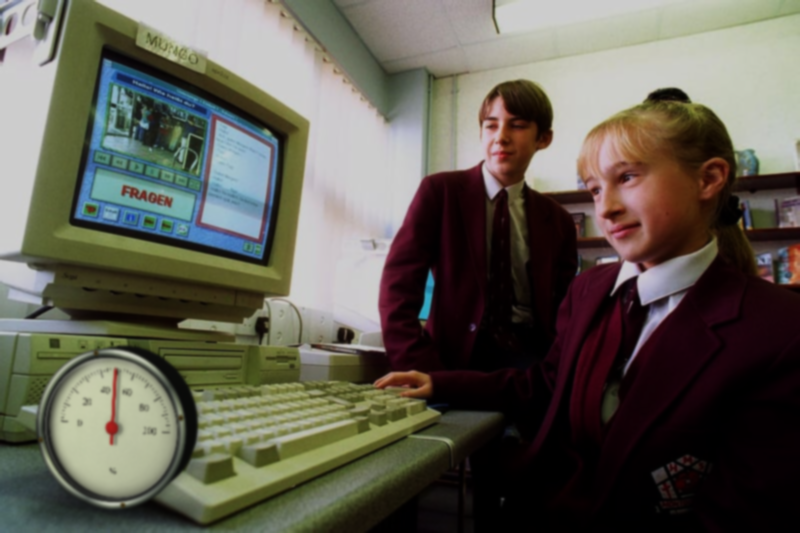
50 %
